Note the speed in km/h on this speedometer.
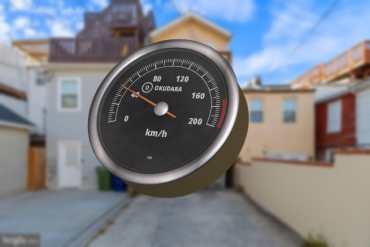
40 km/h
